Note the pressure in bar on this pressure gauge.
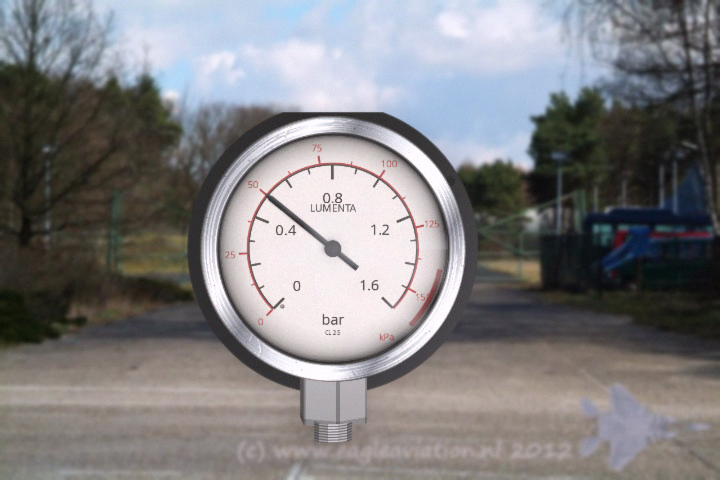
0.5 bar
